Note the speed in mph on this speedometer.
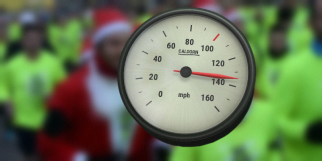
135 mph
